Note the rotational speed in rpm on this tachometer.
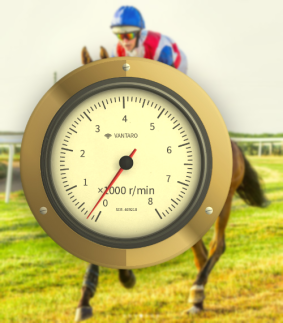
200 rpm
